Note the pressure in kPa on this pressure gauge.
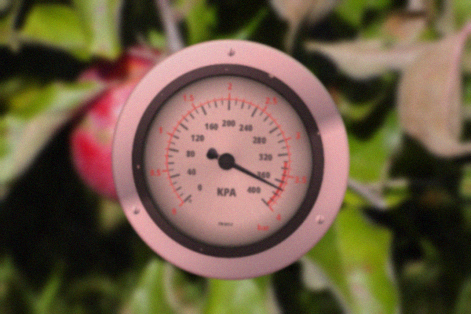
370 kPa
